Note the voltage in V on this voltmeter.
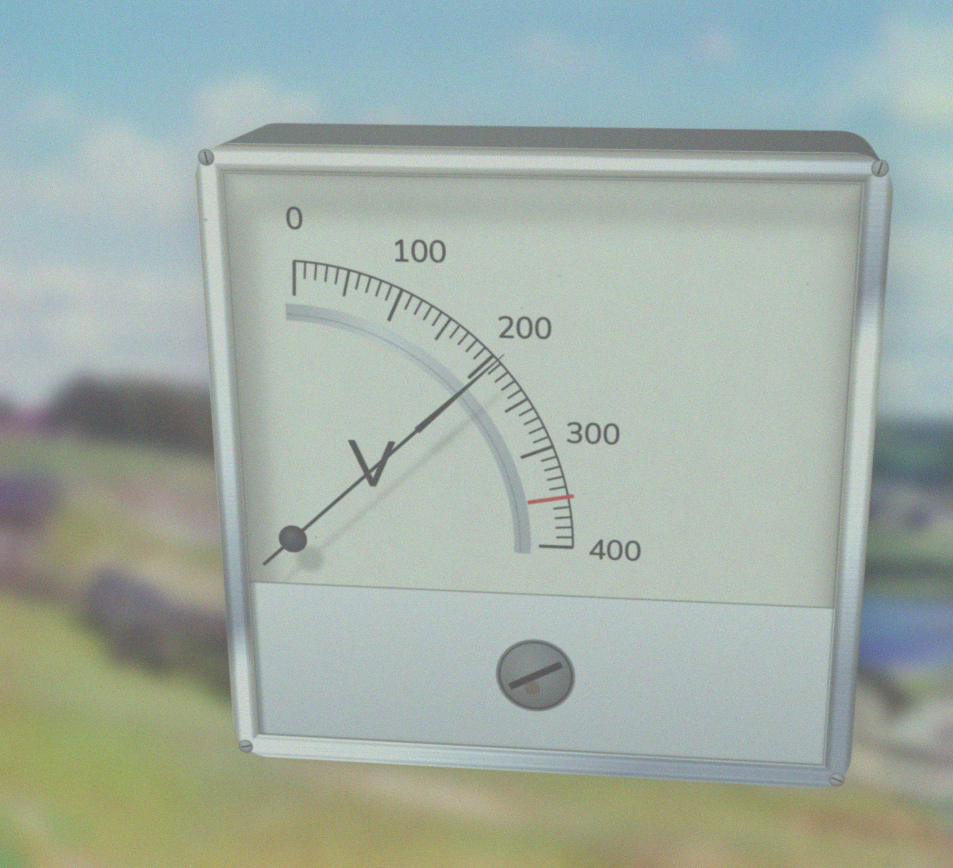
205 V
